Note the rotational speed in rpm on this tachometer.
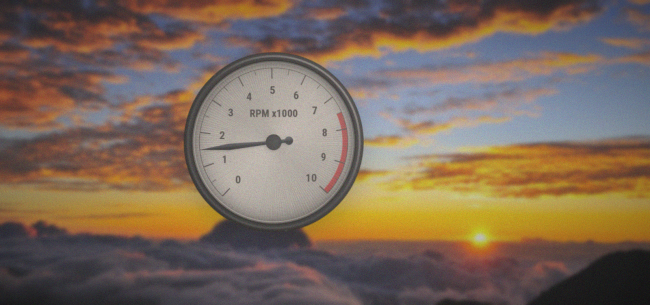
1500 rpm
